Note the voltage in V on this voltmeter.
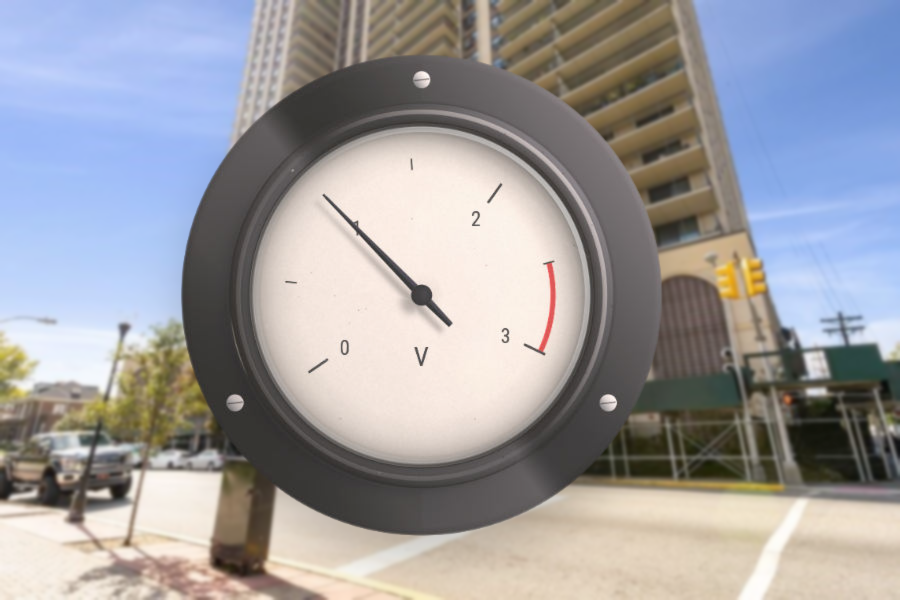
1 V
